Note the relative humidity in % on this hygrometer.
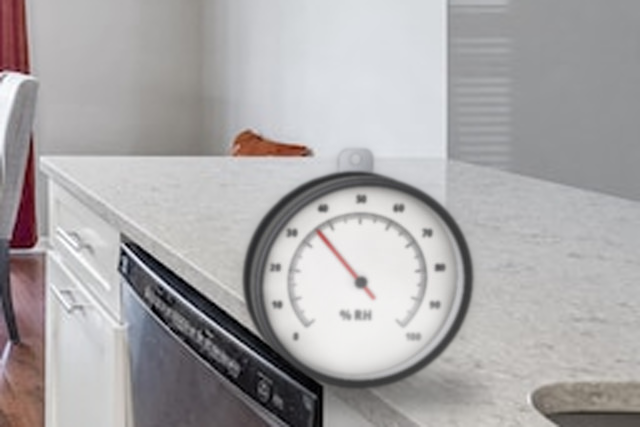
35 %
